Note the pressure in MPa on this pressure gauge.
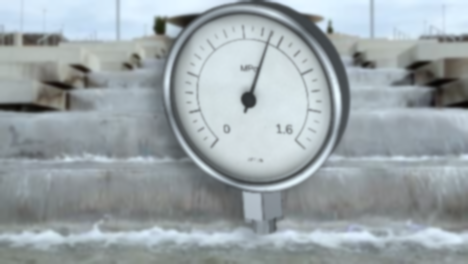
0.95 MPa
